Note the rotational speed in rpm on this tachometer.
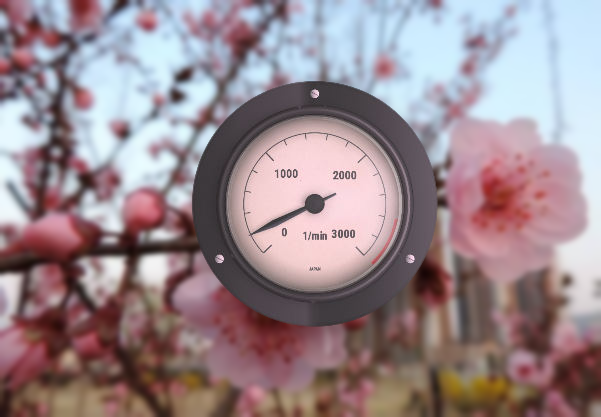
200 rpm
